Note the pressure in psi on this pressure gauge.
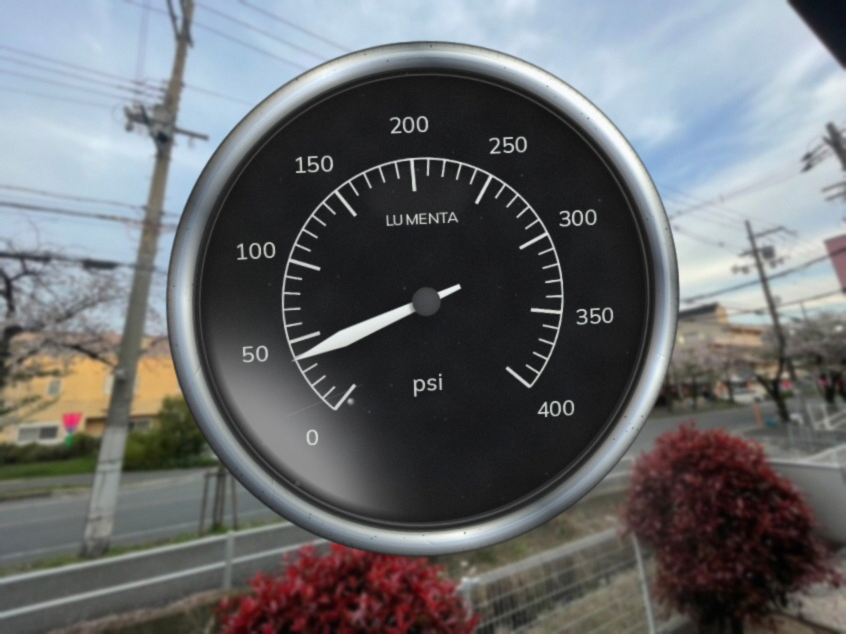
40 psi
